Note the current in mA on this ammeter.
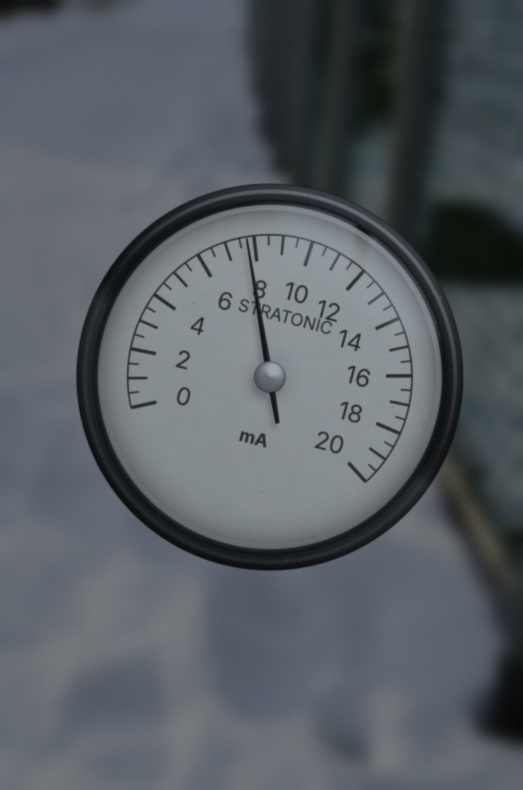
7.75 mA
